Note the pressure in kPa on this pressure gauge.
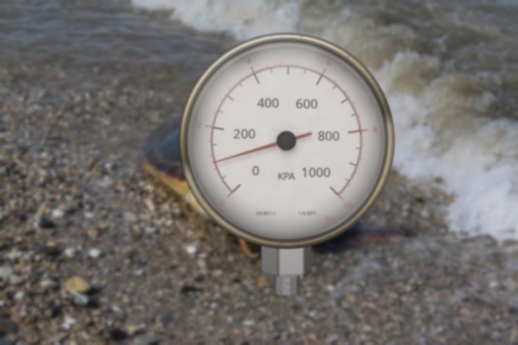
100 kPa
